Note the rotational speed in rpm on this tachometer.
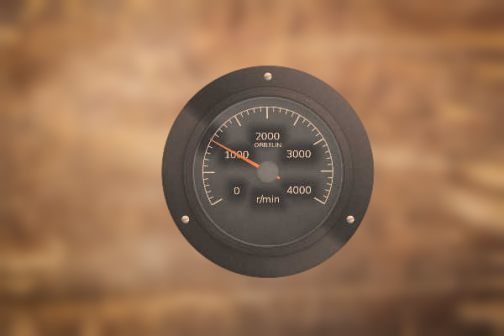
1000 rpm
